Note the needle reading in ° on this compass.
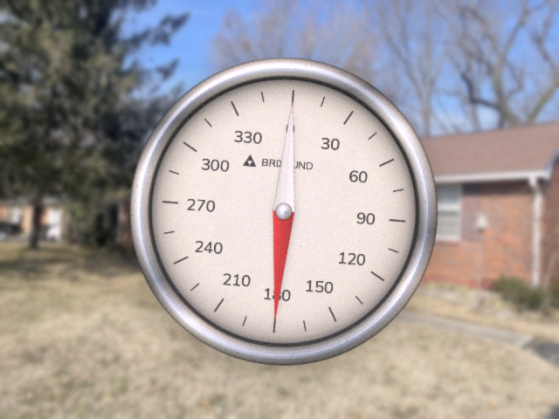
180 °
